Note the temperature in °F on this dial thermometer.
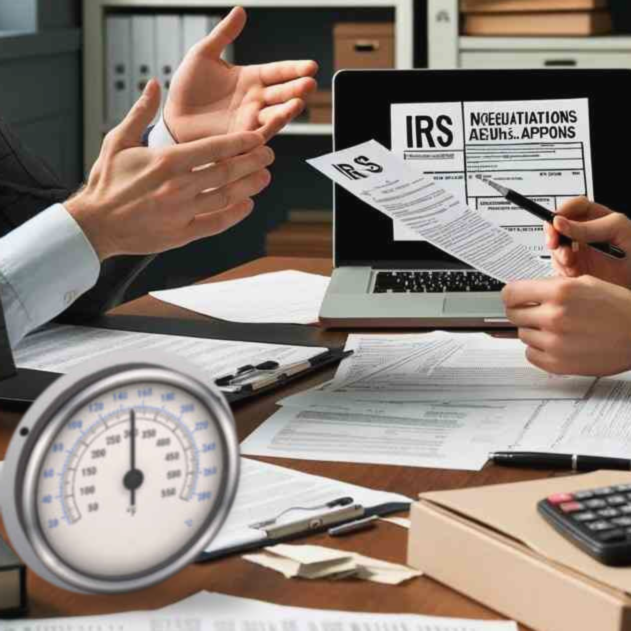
300 °F
